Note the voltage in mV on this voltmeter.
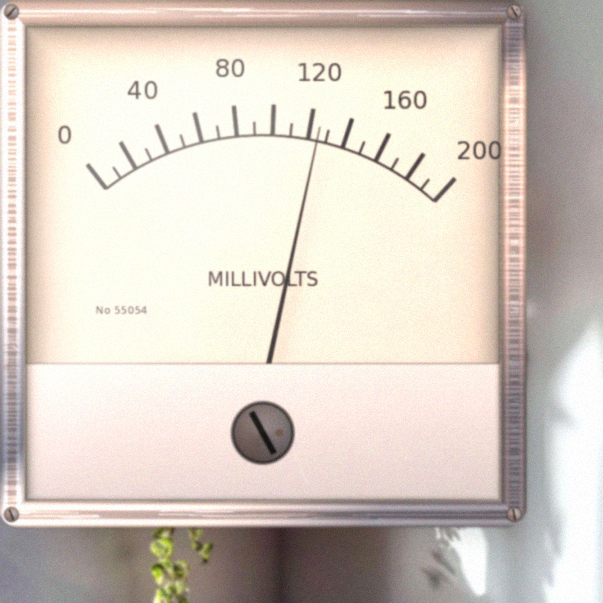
125 mV
